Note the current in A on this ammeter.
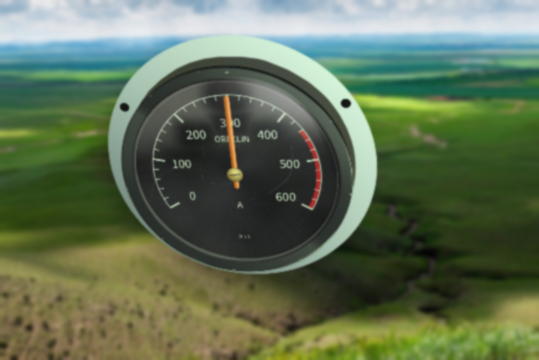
300 A
